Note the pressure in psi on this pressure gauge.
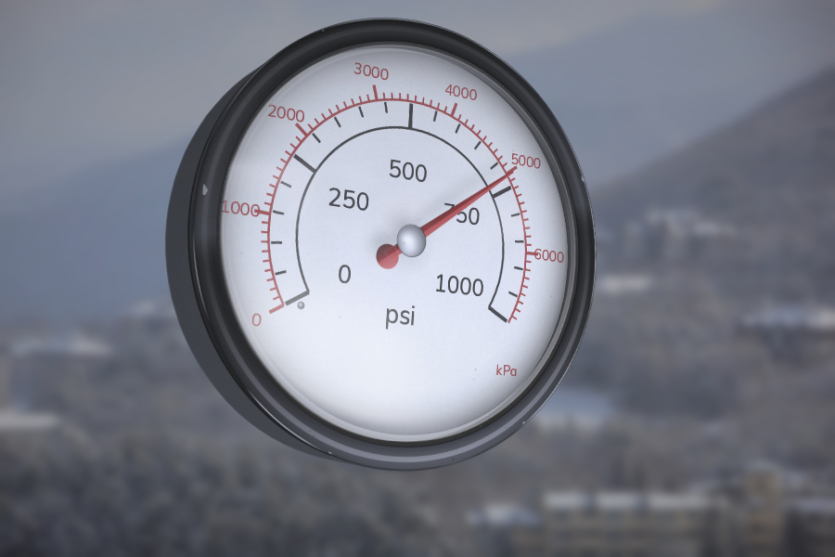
725 psi
